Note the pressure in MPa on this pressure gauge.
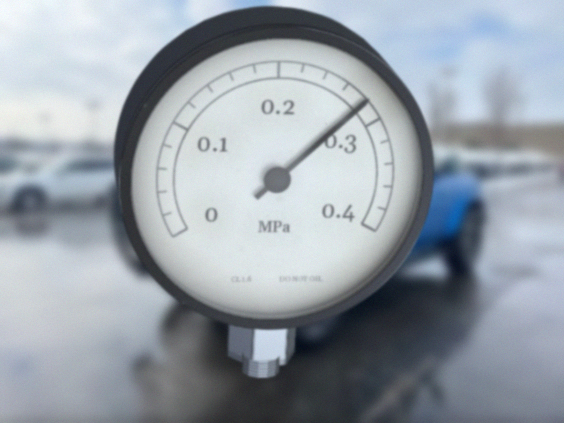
0.28 MPa
